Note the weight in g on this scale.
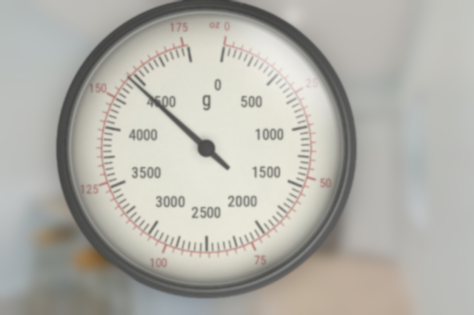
4450 g
